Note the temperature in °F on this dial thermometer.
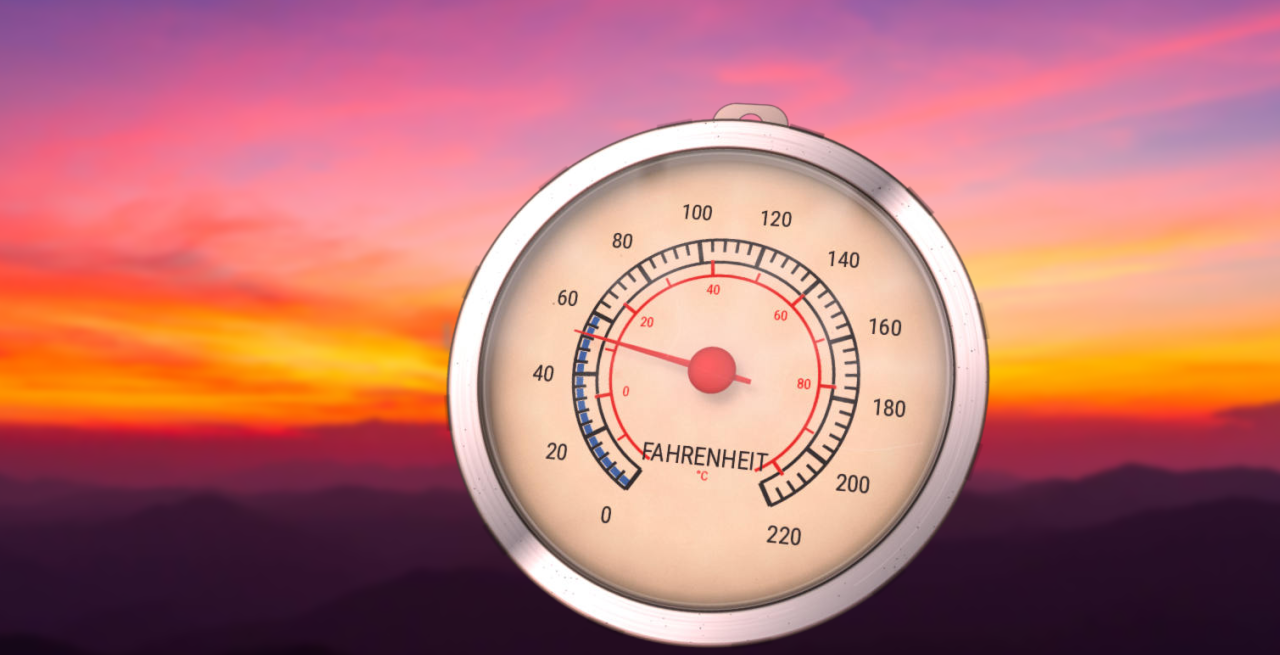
52 °F
